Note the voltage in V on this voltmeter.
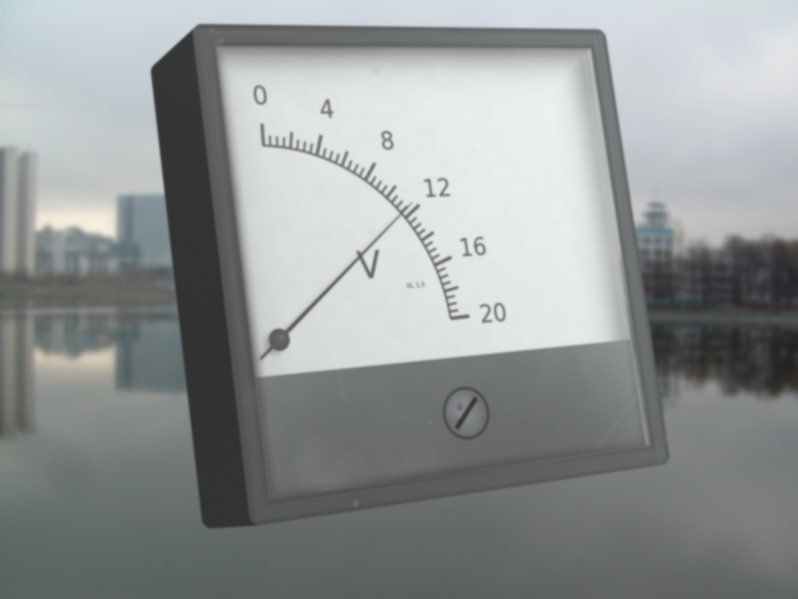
11.5 V
